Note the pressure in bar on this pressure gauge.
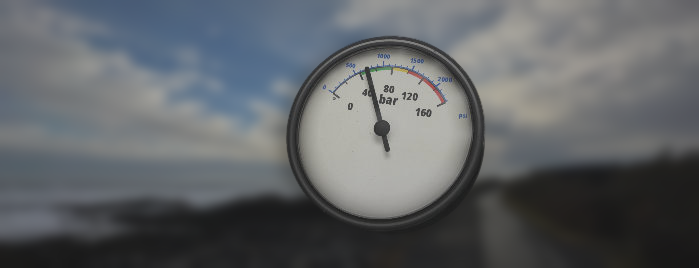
50 bar
